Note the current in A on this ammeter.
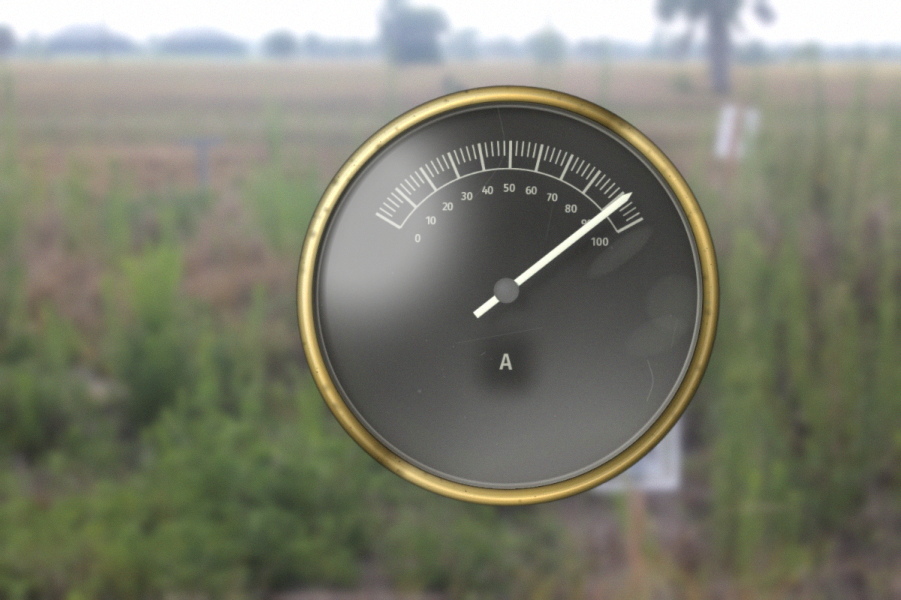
92 A
